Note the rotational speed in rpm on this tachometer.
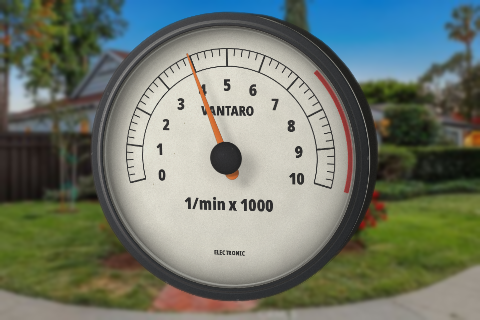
4000 rpm
